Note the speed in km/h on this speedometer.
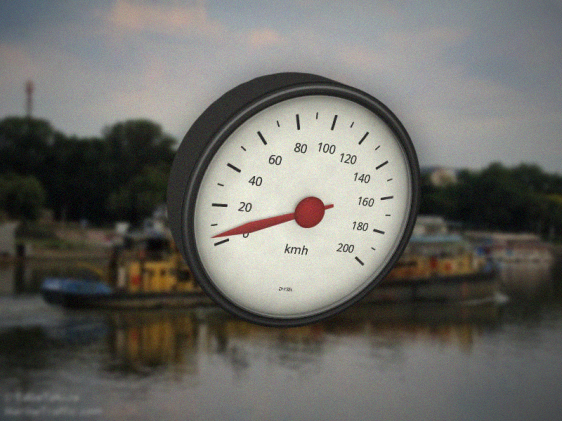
5 km/h
